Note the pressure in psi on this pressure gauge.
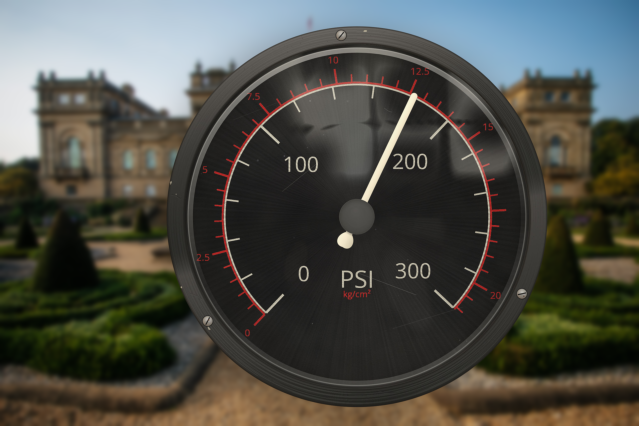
180 psi
